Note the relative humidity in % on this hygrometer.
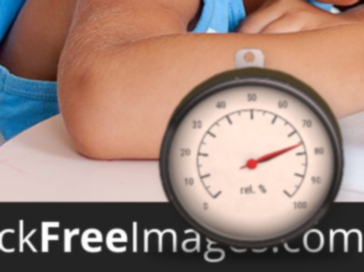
75 %
